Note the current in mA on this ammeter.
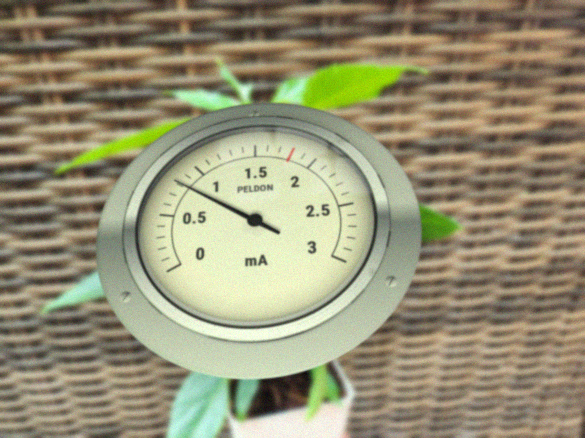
0.8 mA
